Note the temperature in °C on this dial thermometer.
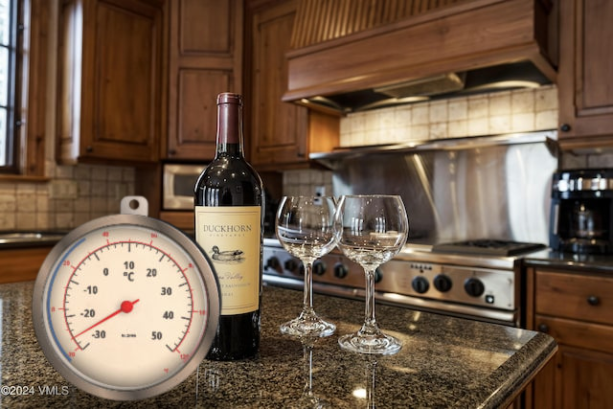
-26 °C
